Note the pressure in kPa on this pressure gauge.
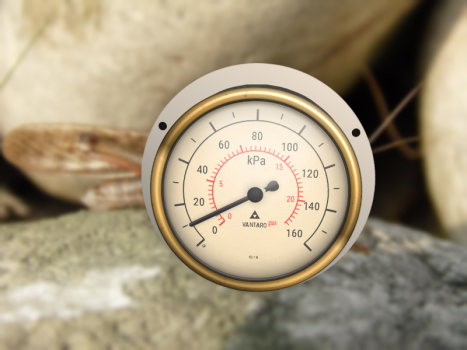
10 kPa
